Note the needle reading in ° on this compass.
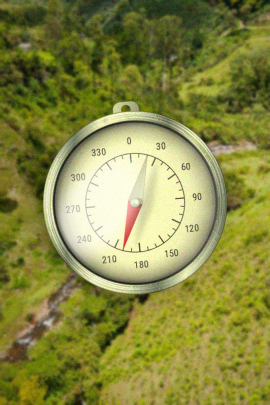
200 °
